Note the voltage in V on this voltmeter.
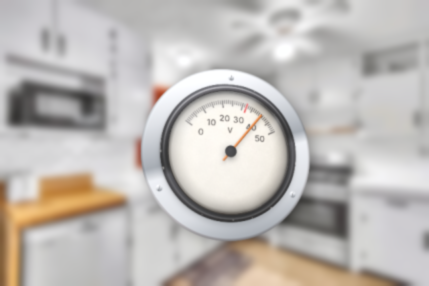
40 V
